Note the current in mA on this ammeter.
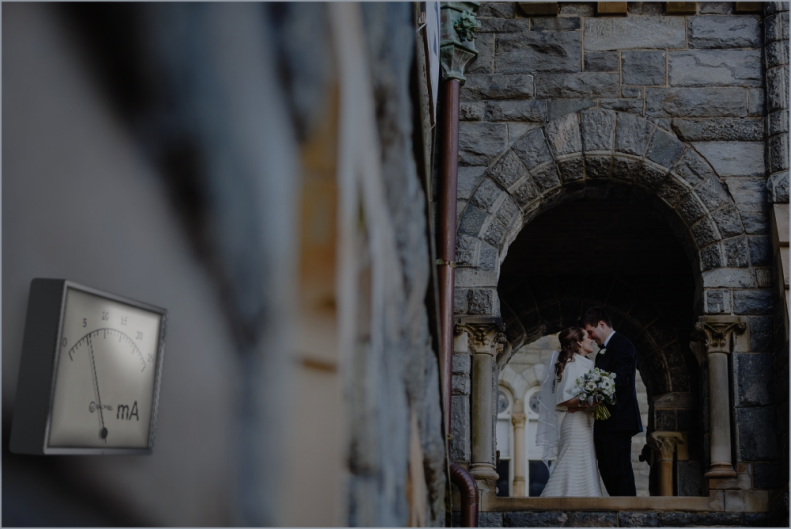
5 mA
